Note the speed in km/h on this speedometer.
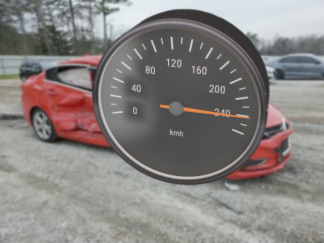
240 km/h
